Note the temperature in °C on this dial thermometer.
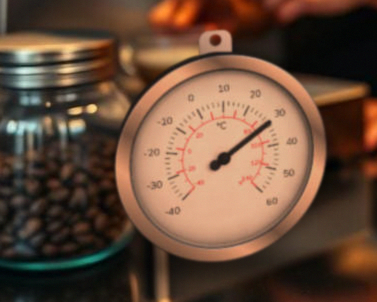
30 °C
